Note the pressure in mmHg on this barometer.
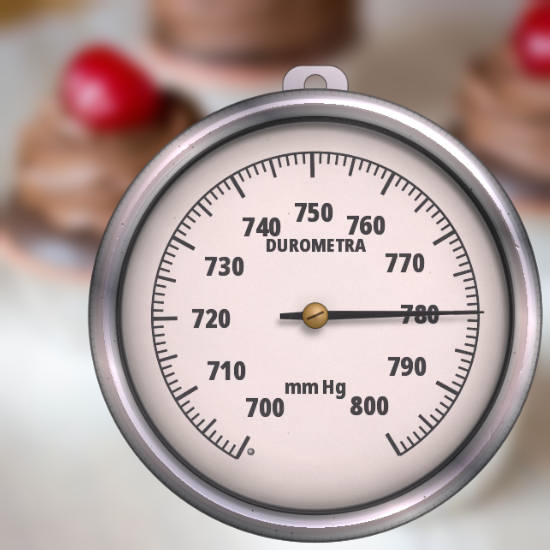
780 mmHg
